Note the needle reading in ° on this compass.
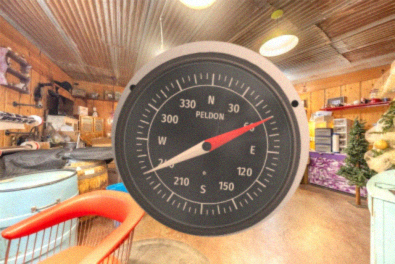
60 °
